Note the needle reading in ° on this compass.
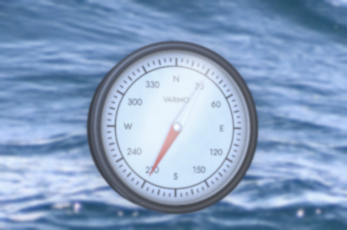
210 °
